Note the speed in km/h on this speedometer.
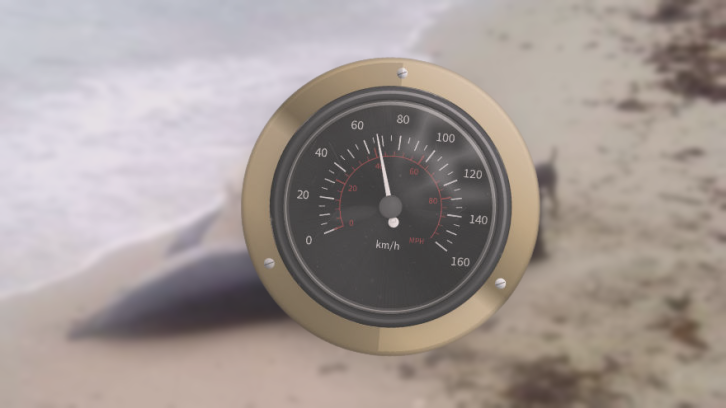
67.5 km/h
